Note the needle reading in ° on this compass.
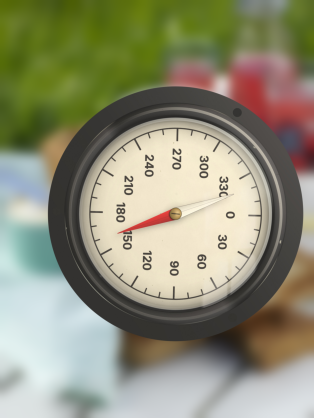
160 °
